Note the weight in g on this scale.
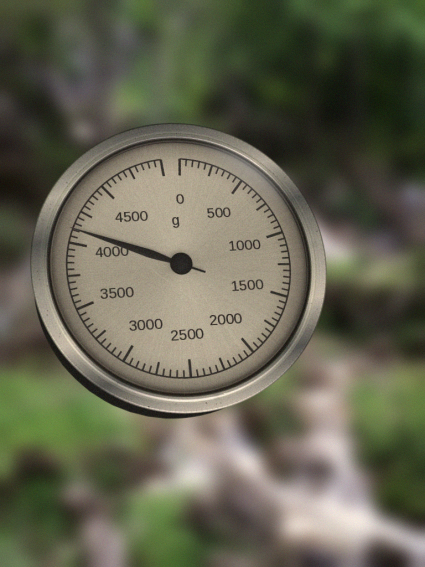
4100 g
